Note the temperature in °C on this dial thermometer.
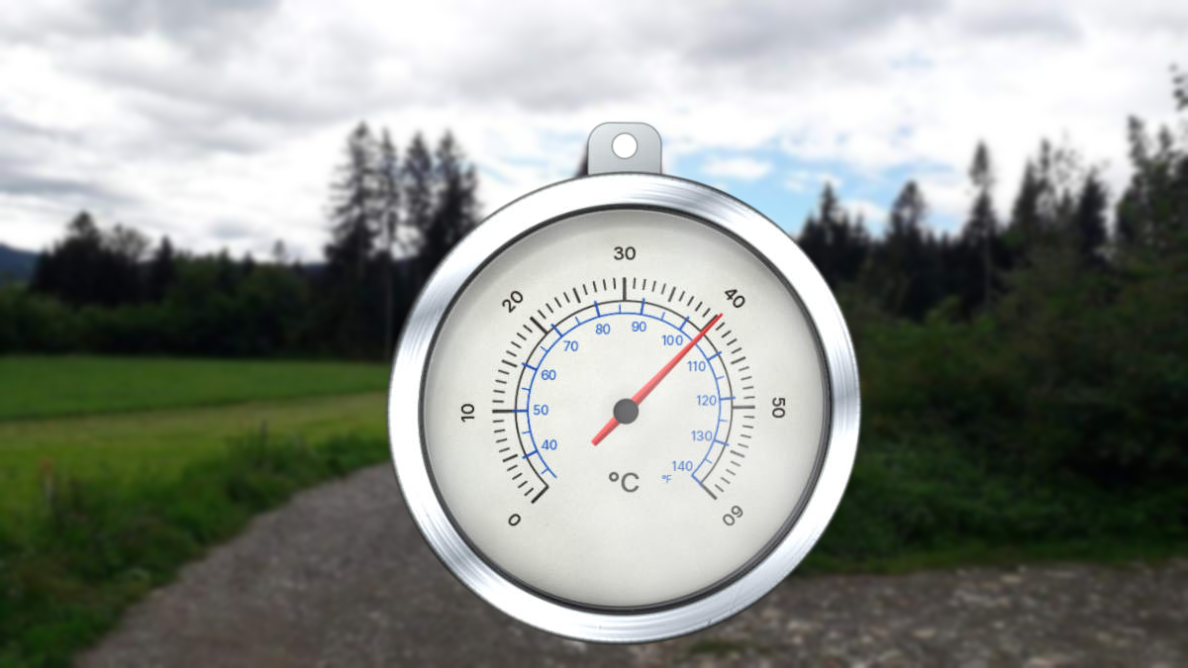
40 °C
